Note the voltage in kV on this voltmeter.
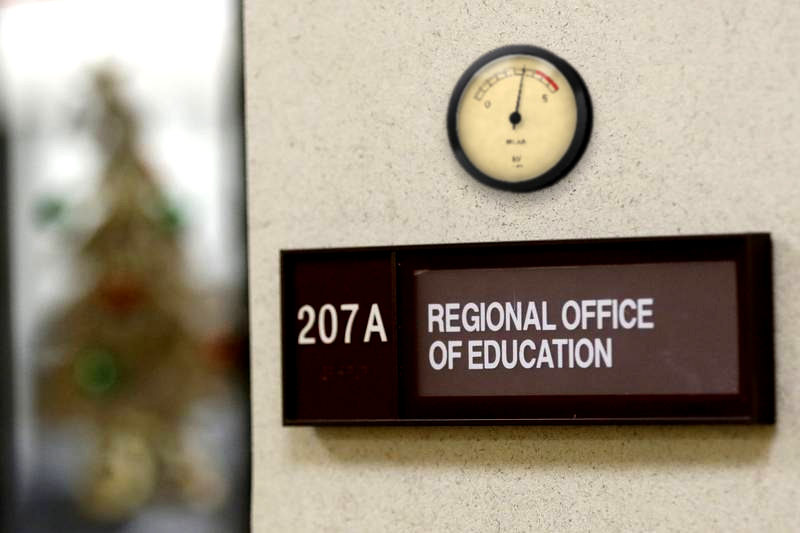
3 kV
